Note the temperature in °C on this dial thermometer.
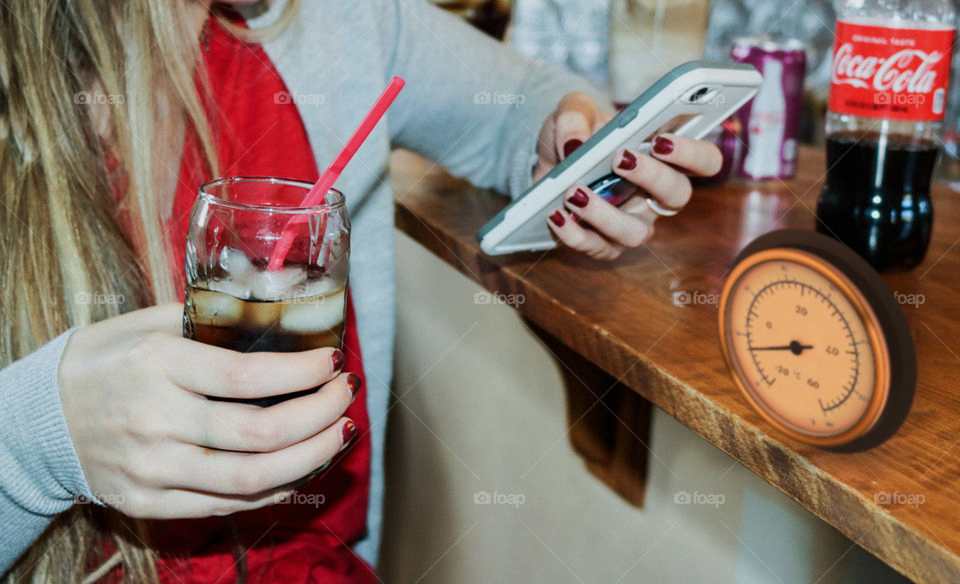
-10 °C
